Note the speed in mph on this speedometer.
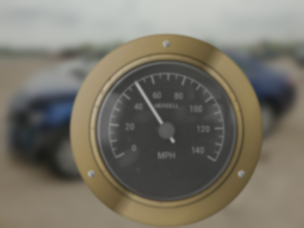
50 mph
